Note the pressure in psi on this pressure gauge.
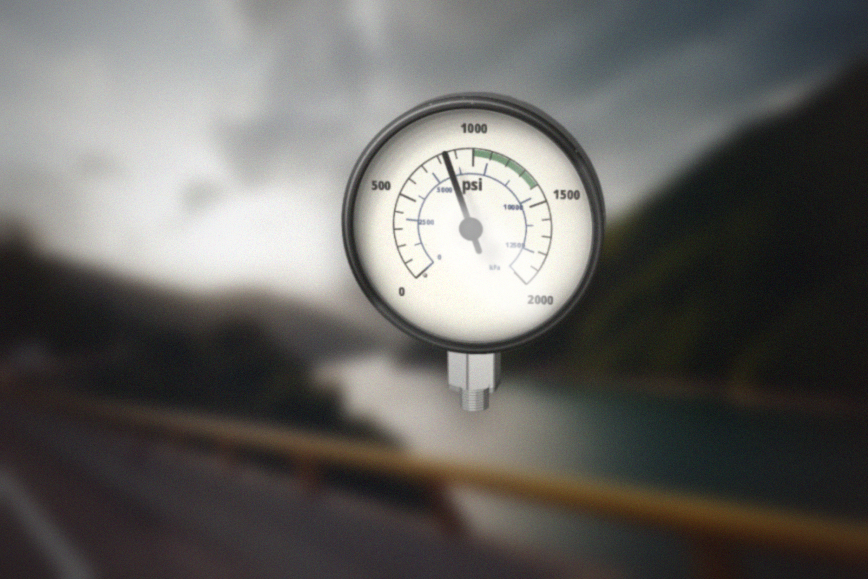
850 psi
